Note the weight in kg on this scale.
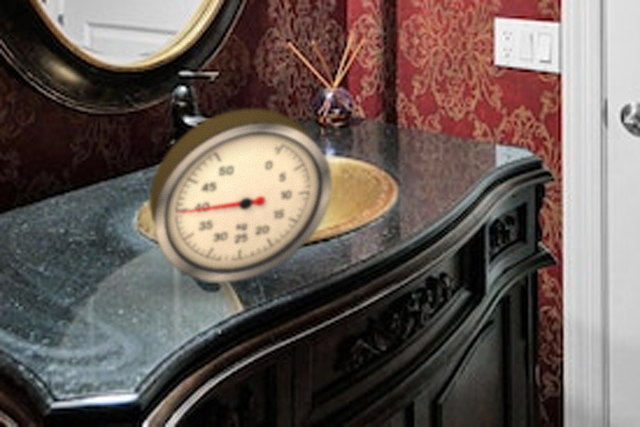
40 kg
